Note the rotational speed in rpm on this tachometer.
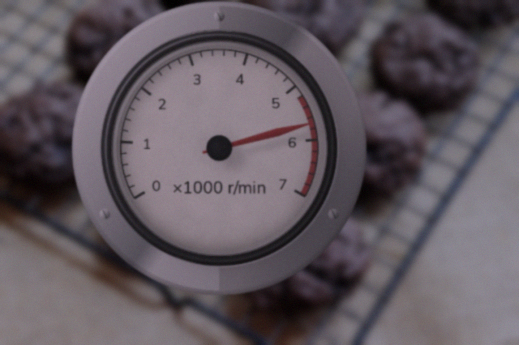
5700 rpm
